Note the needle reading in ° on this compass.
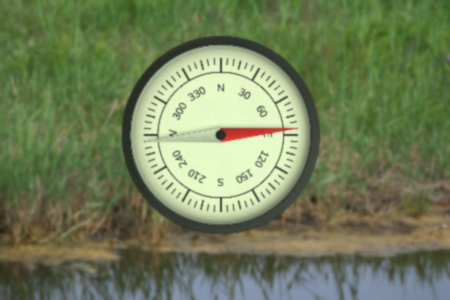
85 °
